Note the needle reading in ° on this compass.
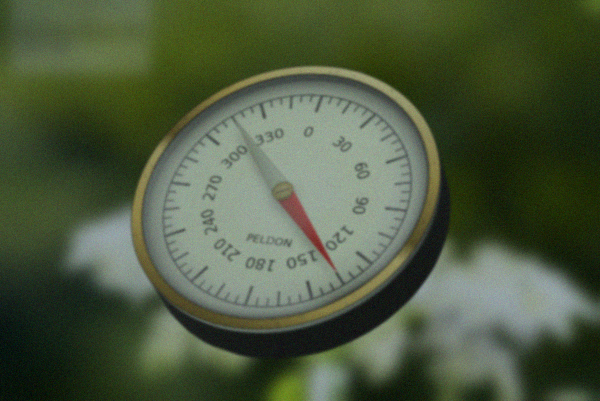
135 °
